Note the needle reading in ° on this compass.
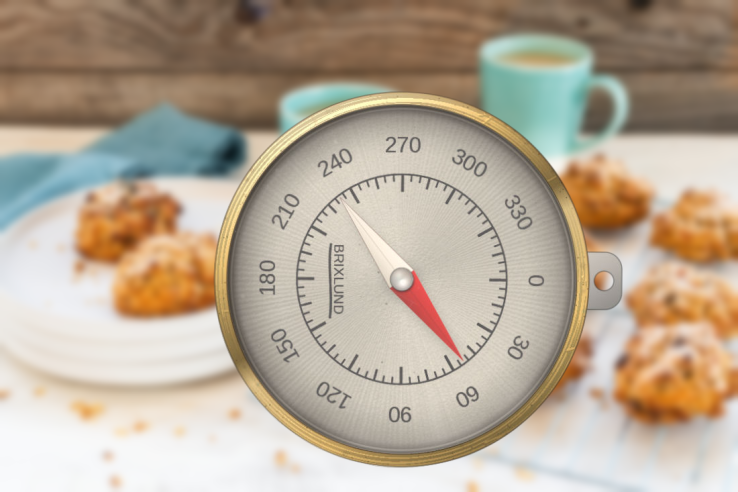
52.5 °
